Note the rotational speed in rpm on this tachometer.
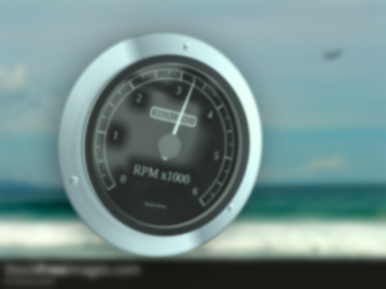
3250 rpm
